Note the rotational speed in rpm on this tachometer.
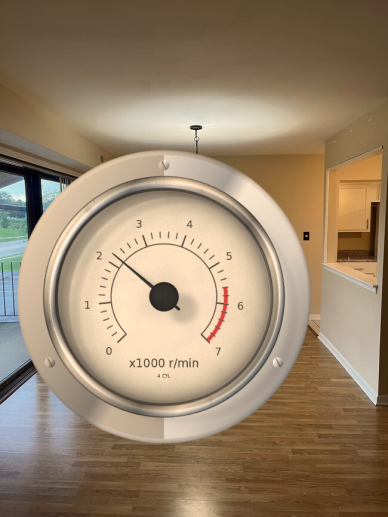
2200 rpm
